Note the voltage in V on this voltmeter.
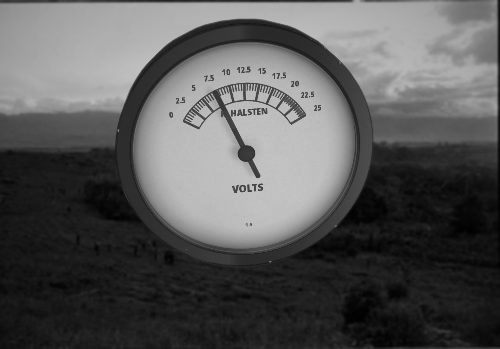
7.5 V
